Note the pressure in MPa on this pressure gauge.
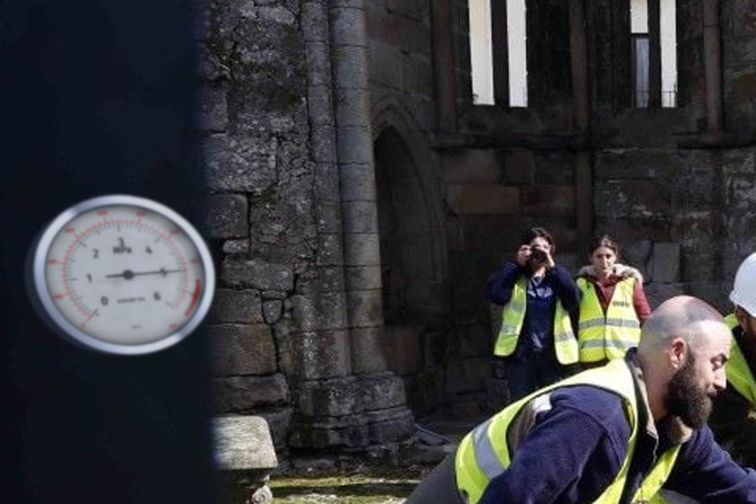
5 MPa
